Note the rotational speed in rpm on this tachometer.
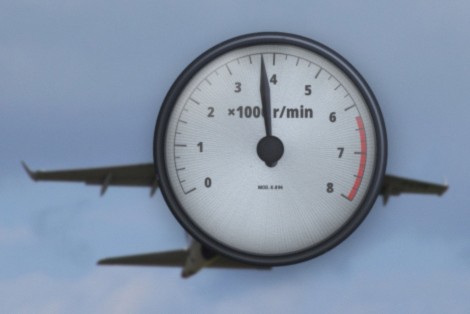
3750 rpm
